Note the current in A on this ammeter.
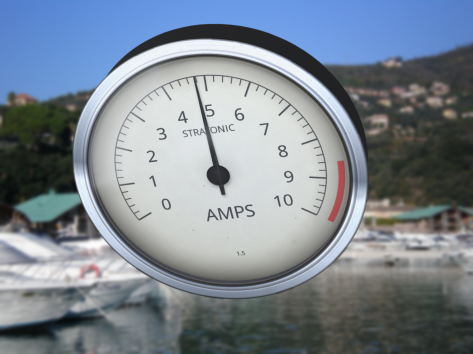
4.8 A
